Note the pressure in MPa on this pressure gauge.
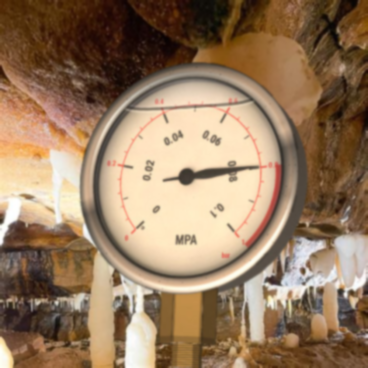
0.08 MPa
